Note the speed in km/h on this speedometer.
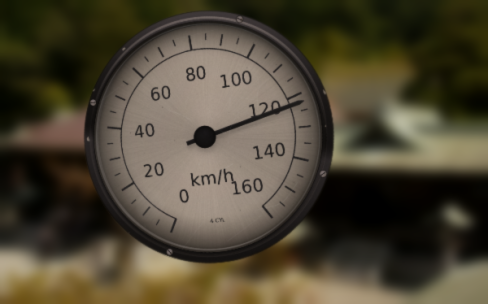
122.5 km/h
